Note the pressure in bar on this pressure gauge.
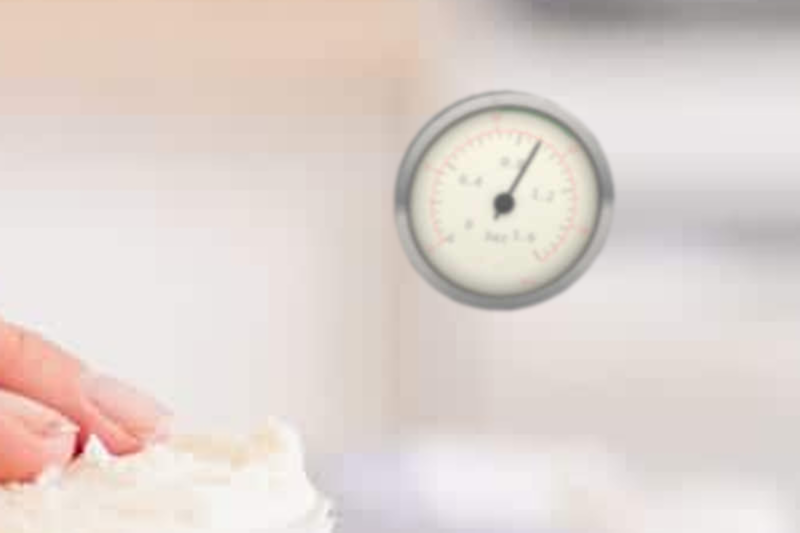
0.9 bar
